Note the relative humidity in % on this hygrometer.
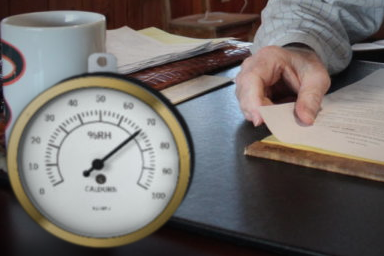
70 %
